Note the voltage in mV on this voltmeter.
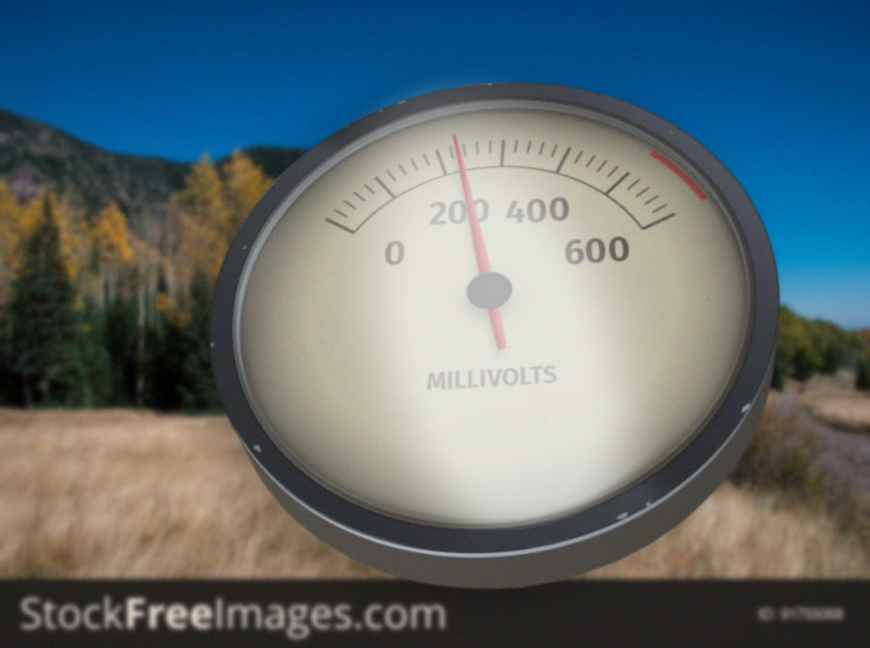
230 mV
